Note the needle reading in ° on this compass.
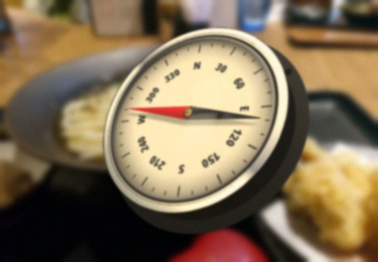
280 °
